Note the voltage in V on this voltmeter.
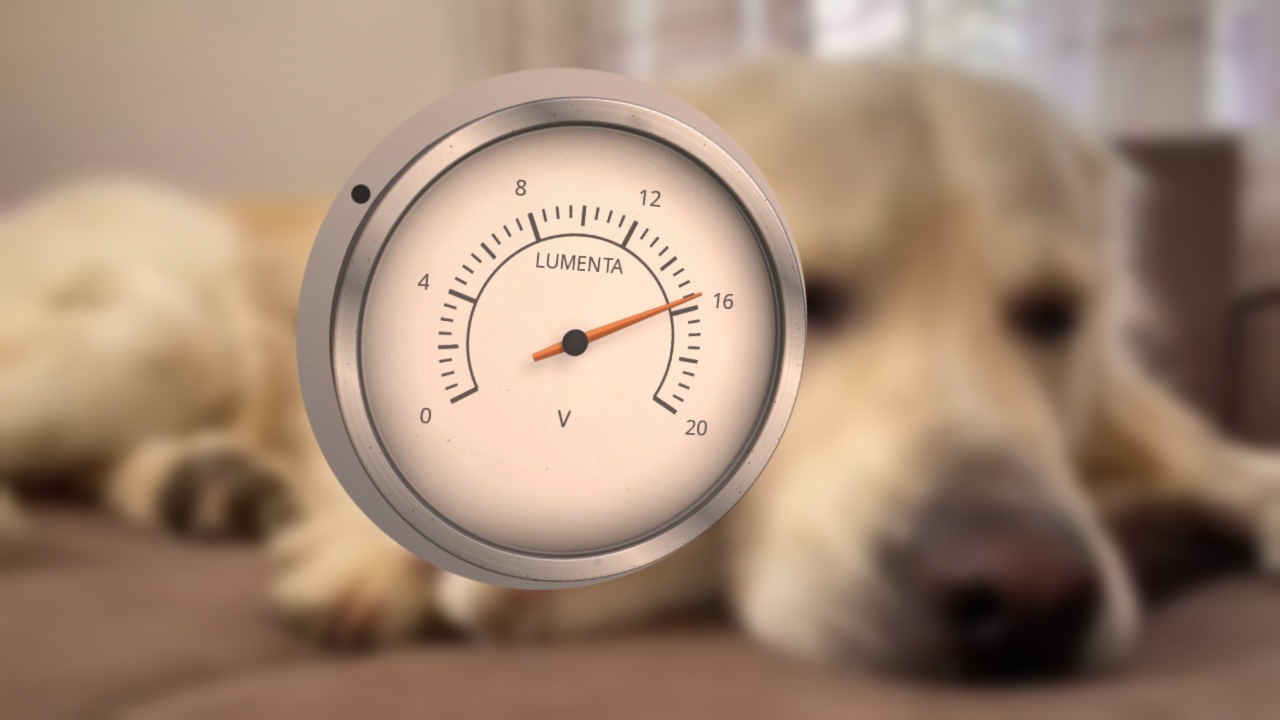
15.5 V
